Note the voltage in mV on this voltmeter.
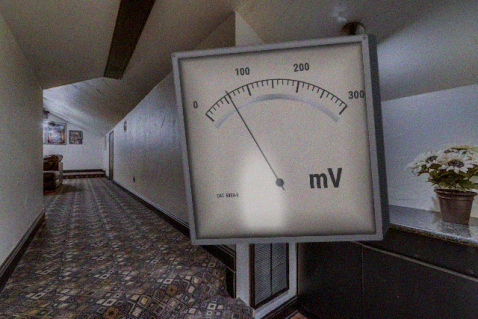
60 mV
